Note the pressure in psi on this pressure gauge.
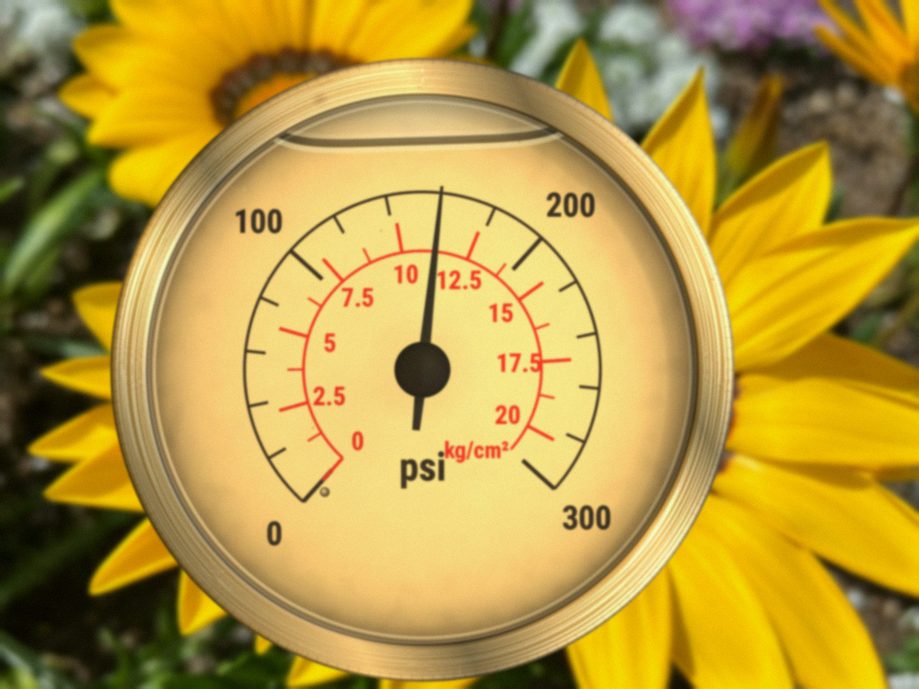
160 psi
